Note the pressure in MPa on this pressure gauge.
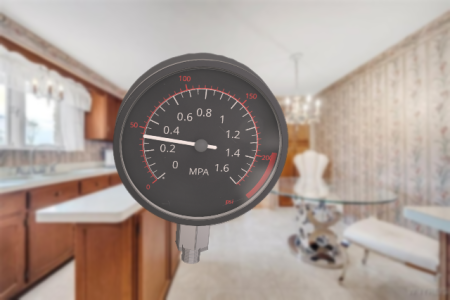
0.3 MPa
